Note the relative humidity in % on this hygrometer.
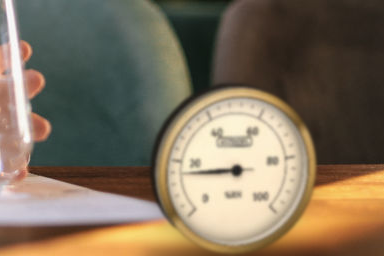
16 %
